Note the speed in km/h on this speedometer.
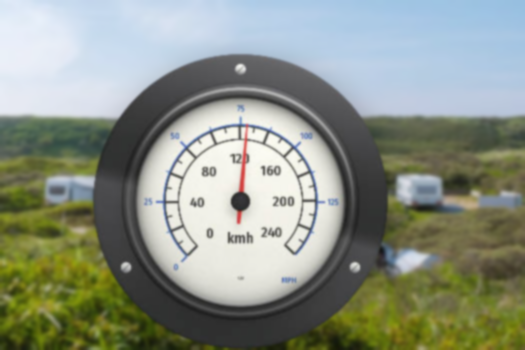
125 km/h
